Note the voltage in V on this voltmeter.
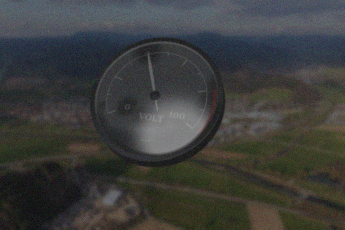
40 V
